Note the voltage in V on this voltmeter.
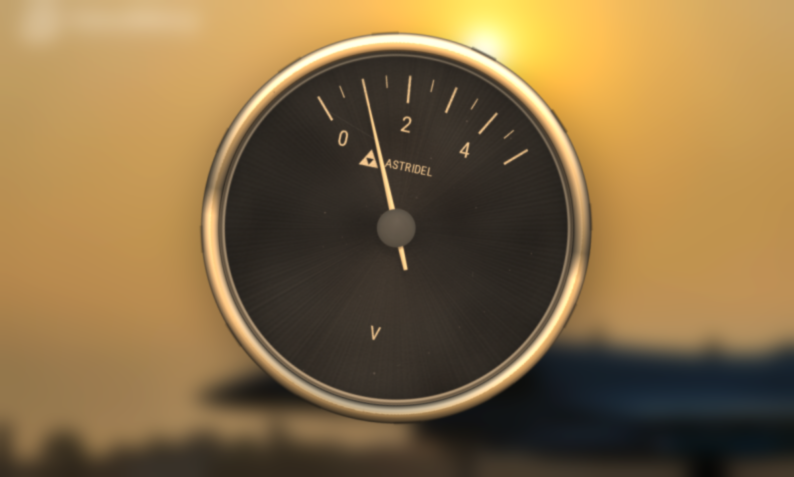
1 V
